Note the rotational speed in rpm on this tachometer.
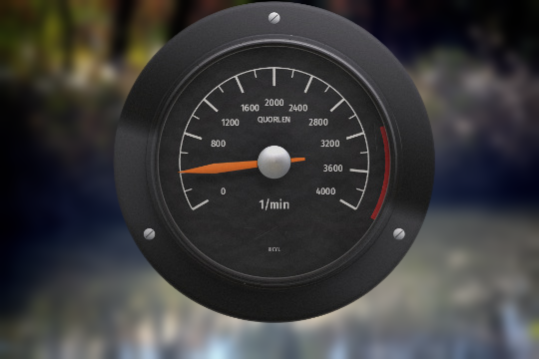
400 rpm
